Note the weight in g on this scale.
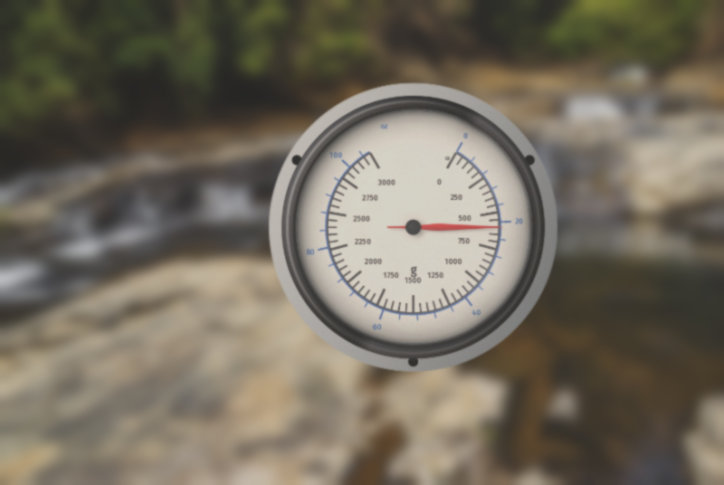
600 g
